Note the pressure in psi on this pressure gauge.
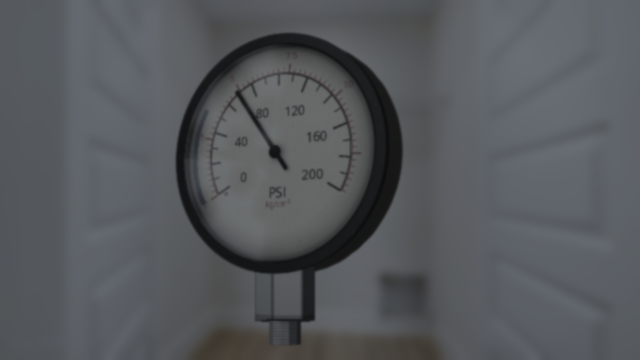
70 psi
